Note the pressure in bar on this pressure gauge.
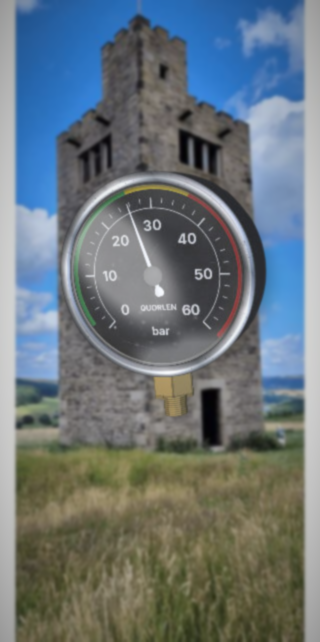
26 bar
